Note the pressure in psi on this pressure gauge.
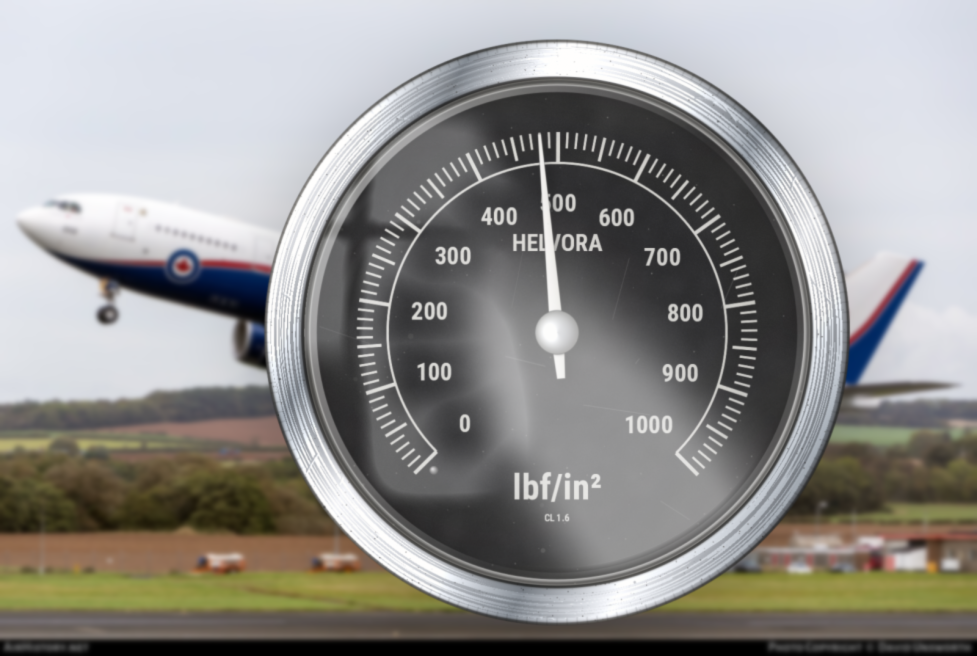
480 psi
